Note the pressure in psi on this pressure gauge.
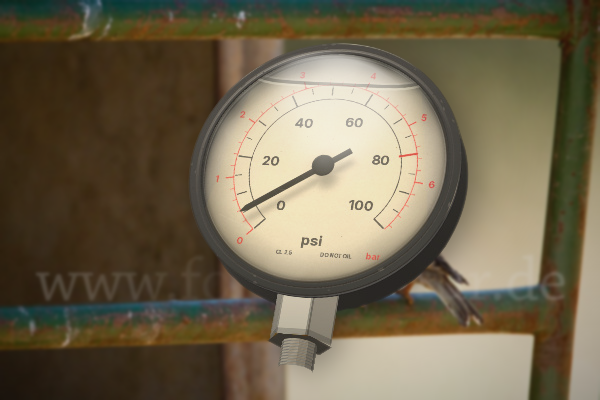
5 psi
